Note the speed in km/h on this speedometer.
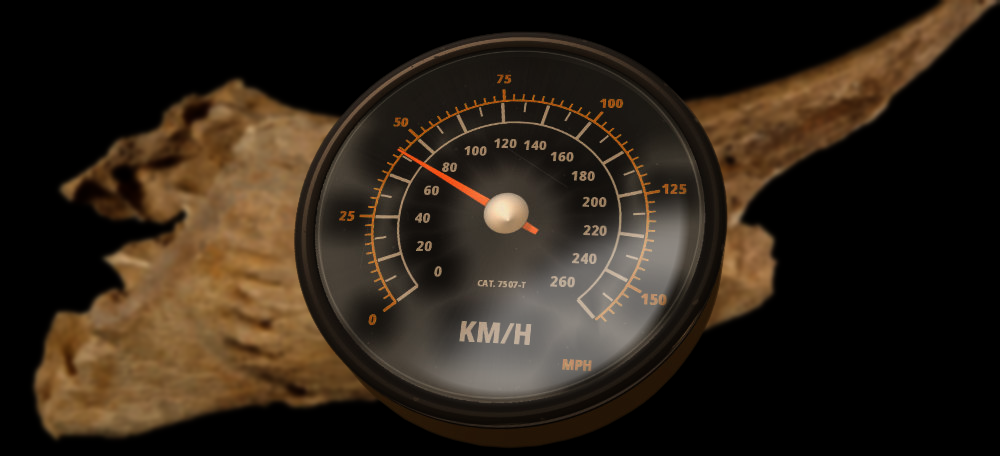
70 km/h
